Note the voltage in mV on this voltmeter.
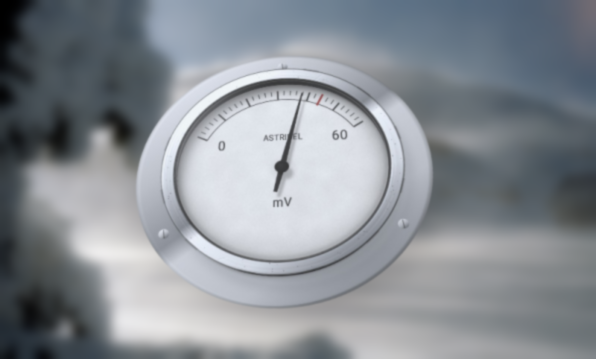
38 mV
